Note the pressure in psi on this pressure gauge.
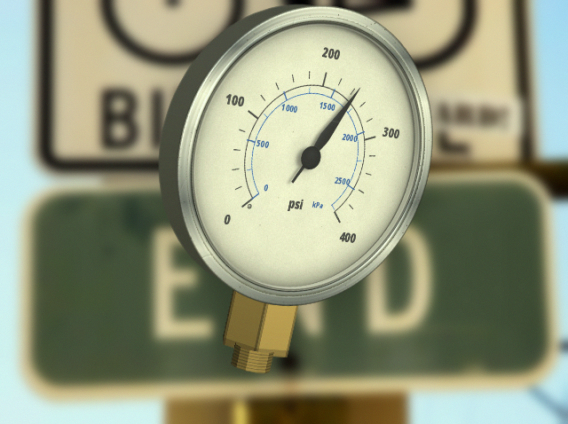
240 psi
